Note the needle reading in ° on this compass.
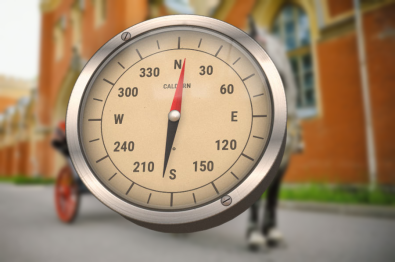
7.5 °
